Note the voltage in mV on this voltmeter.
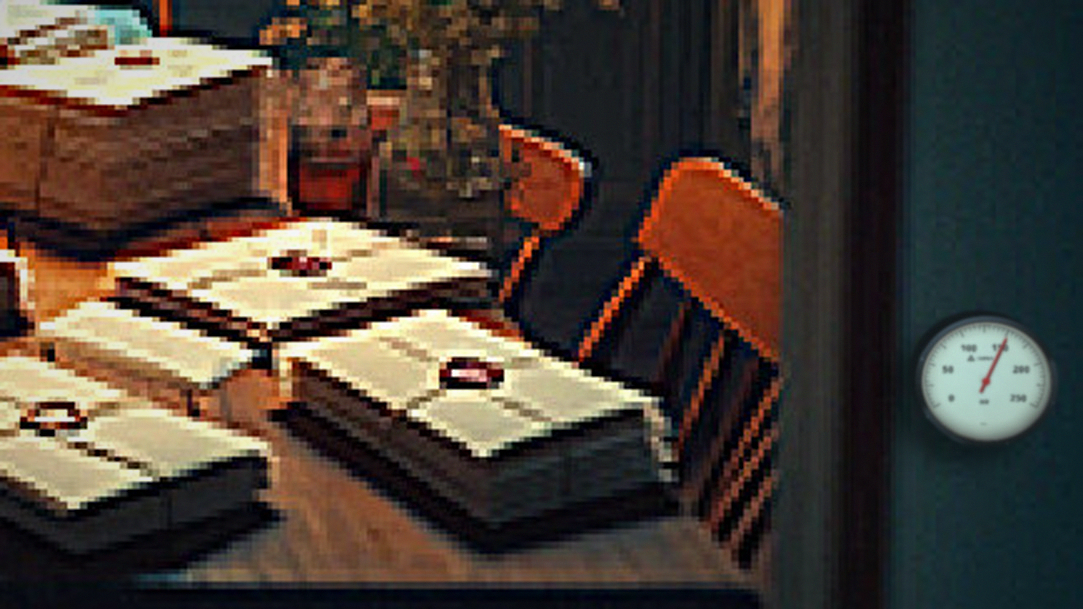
150 mV
